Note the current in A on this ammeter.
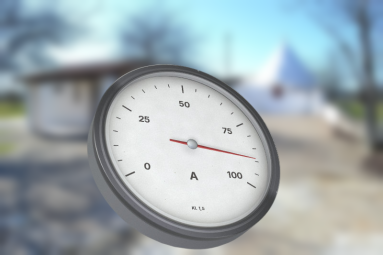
90 A
